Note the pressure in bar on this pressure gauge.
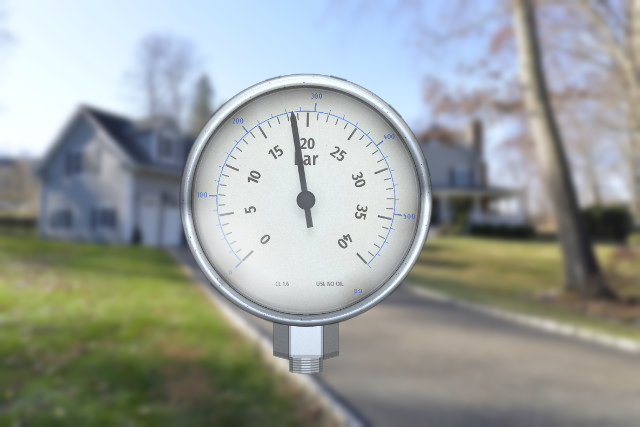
18.5 bar
